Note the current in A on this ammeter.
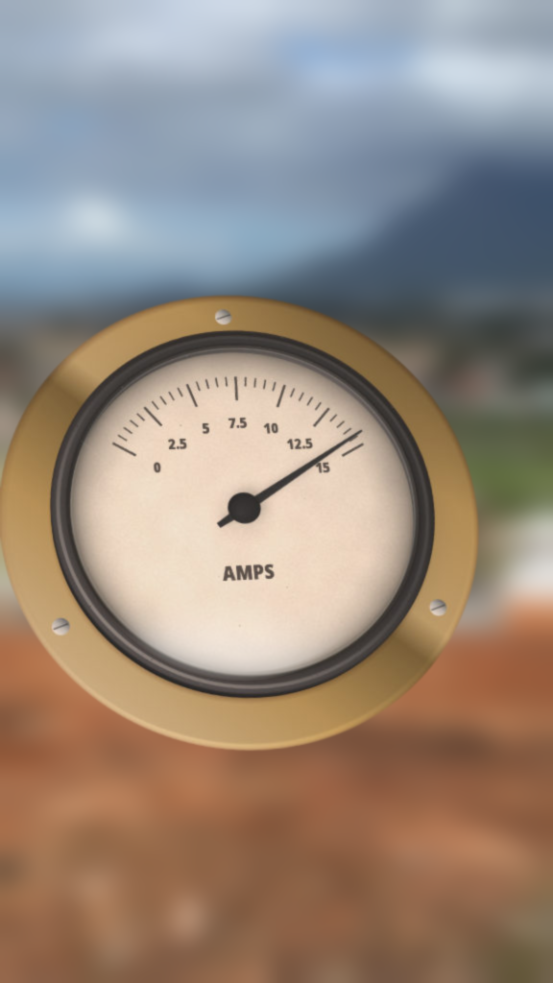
14.5 A
